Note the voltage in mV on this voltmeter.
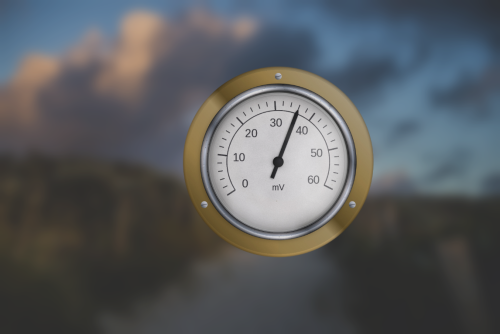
36 mV
